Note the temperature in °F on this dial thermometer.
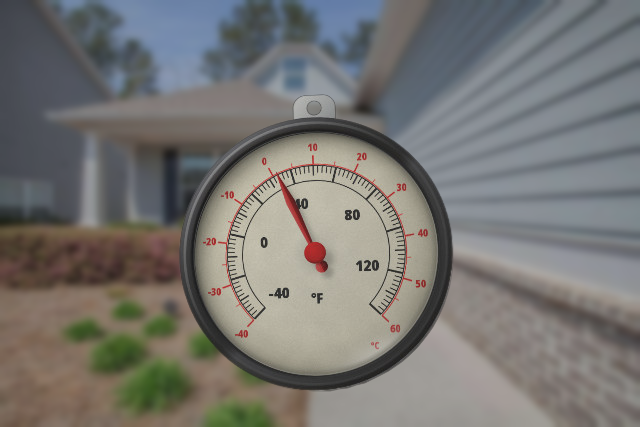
34 °F
